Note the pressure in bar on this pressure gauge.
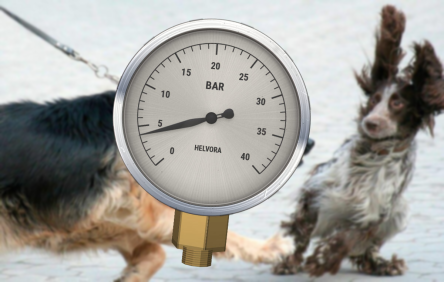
4 bar
